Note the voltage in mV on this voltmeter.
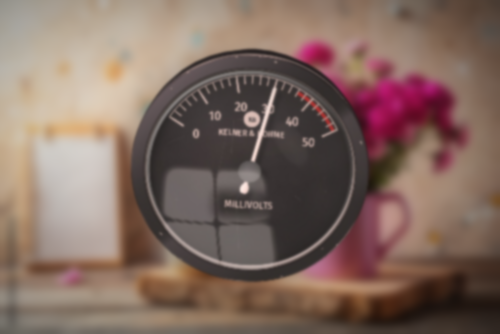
30 mV
